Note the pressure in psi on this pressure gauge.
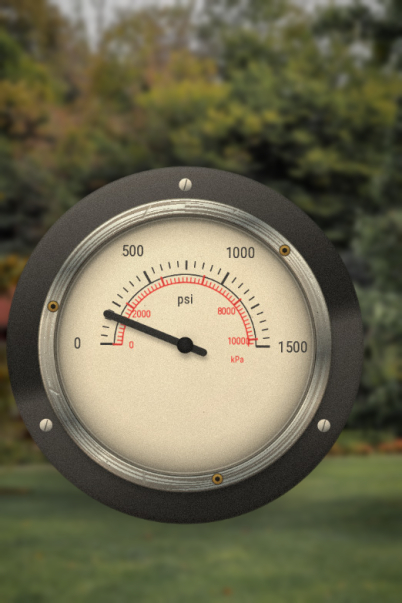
175 psi
